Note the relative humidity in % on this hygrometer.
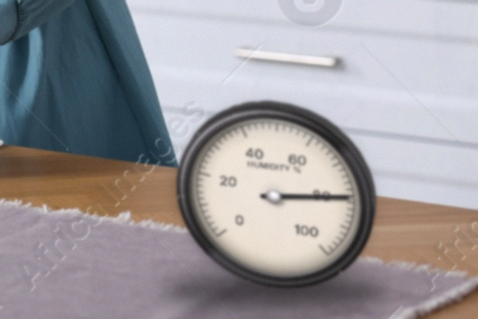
80 %
